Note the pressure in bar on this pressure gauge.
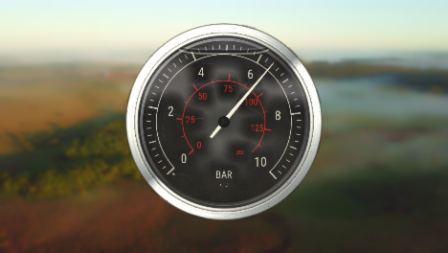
6.4 bar
